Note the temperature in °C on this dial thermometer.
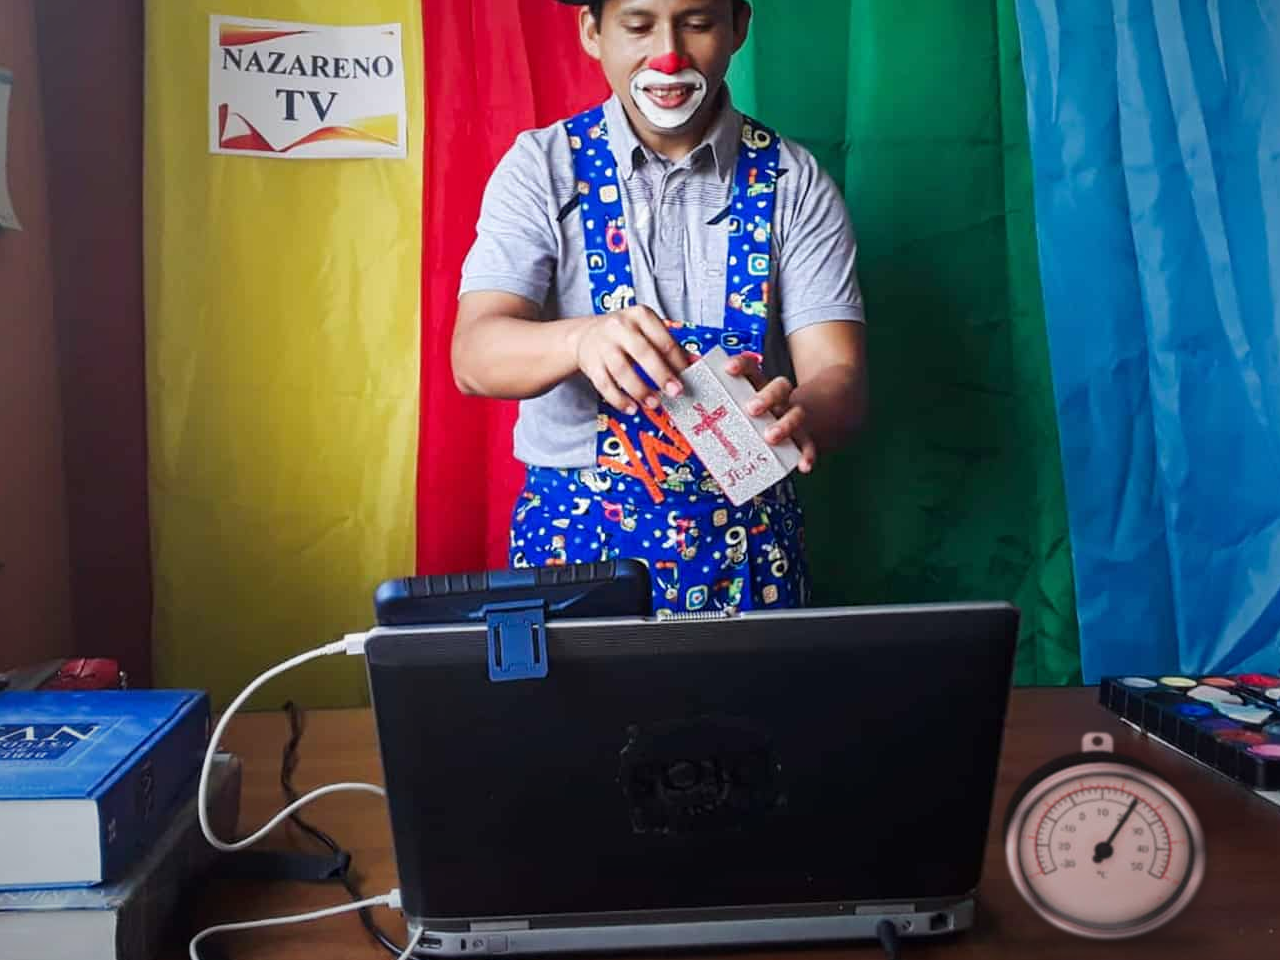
20 °C
